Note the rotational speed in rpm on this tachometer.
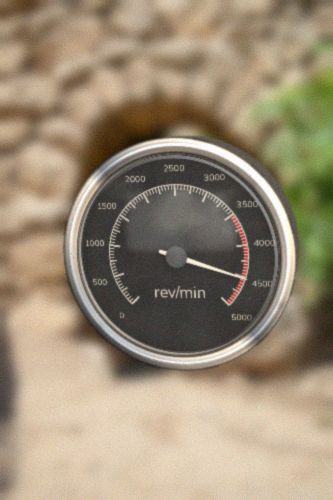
4500 rpm
